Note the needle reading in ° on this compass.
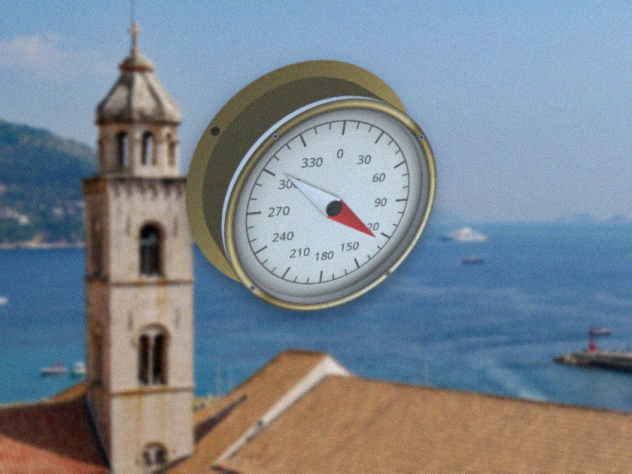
125 °
